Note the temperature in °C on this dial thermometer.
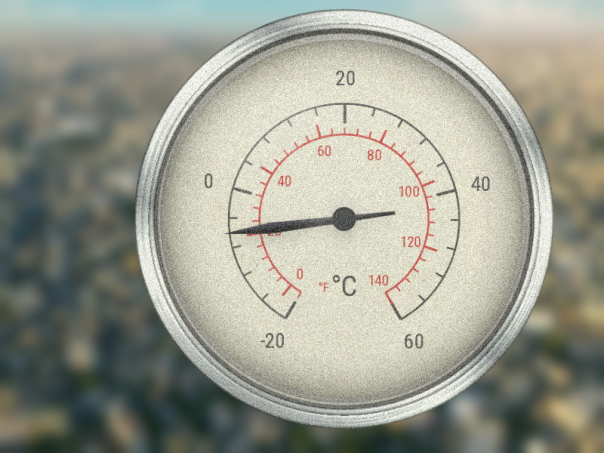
-6 °C
